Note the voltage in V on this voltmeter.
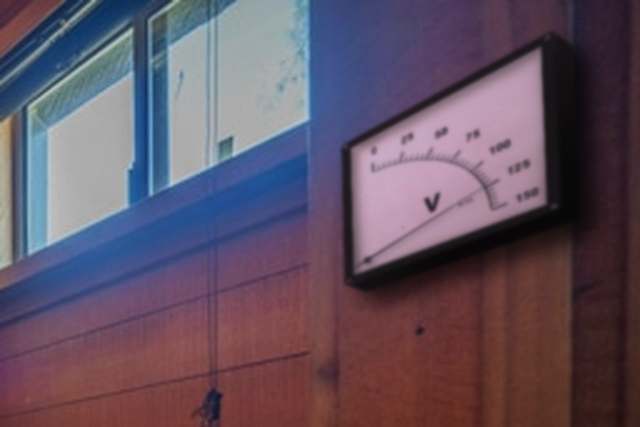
125 V
